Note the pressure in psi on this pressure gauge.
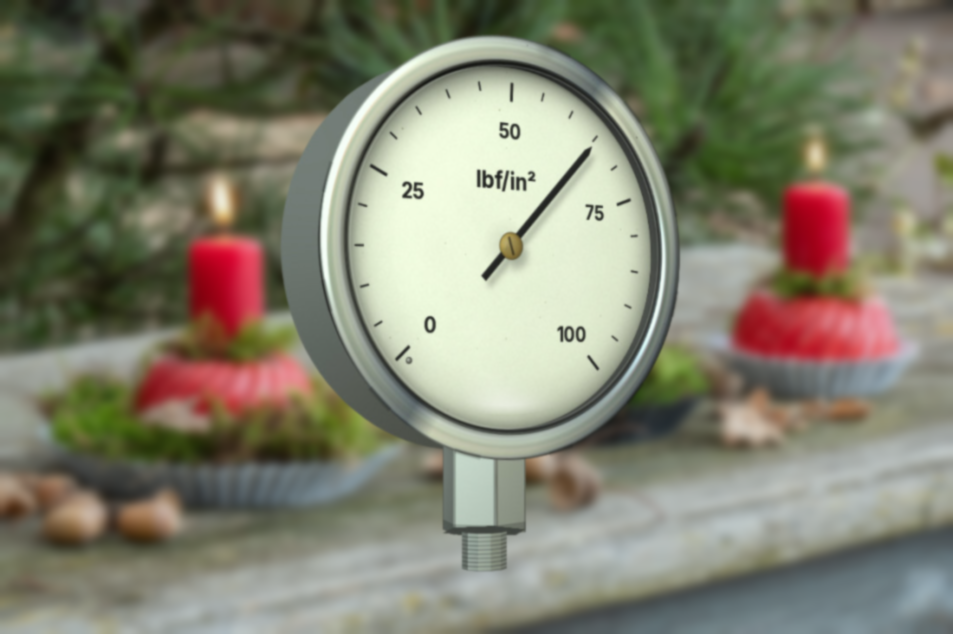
65 psi
